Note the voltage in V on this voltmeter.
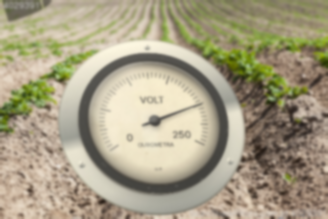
200 V
